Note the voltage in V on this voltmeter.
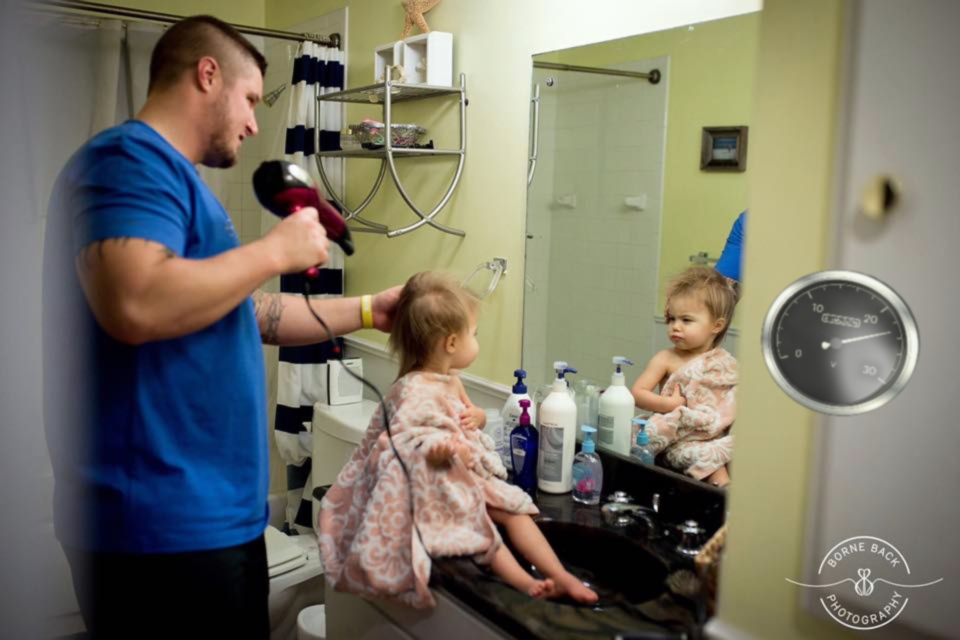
23 V
